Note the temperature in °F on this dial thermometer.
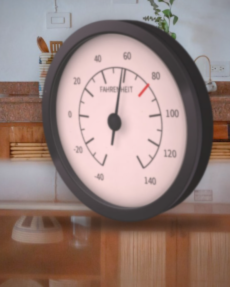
60 °F
